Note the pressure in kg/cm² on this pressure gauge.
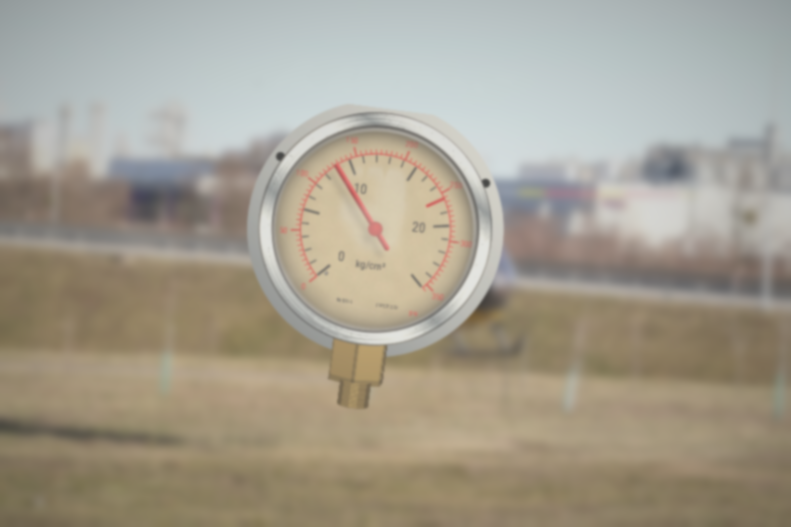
9 kg/cm²
